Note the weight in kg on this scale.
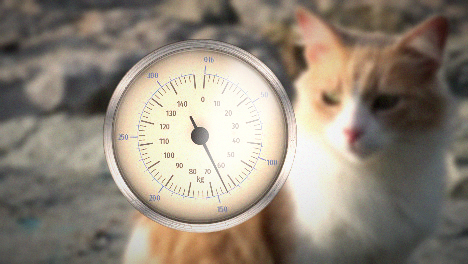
64 kg
